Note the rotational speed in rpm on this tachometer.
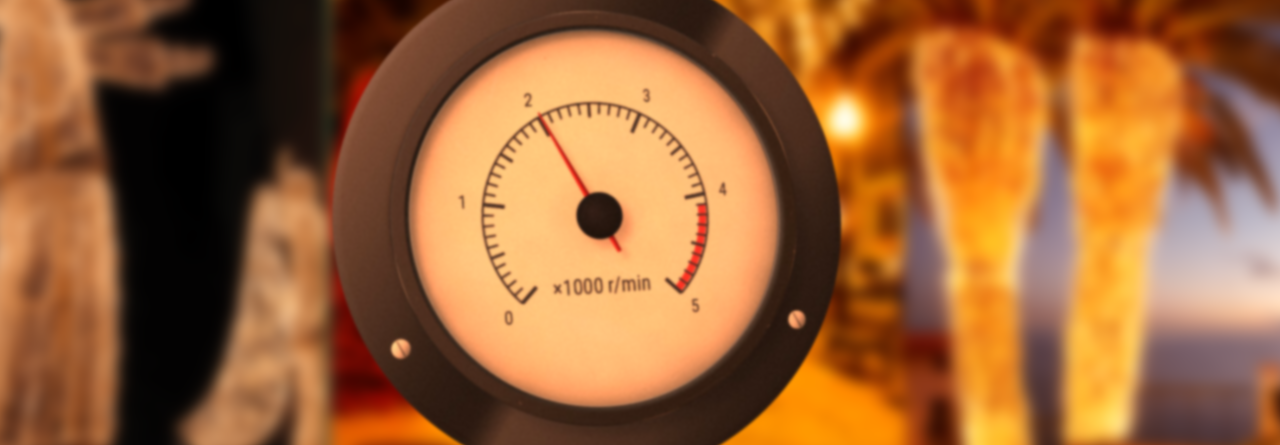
2000 rpm
